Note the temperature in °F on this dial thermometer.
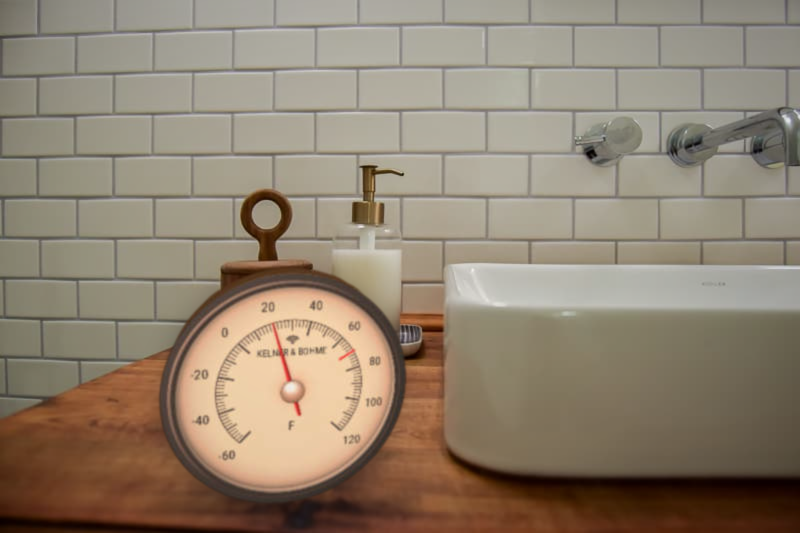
20 °F
